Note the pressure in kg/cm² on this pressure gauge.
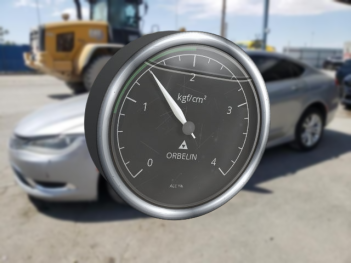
1.4 kg/cm²
